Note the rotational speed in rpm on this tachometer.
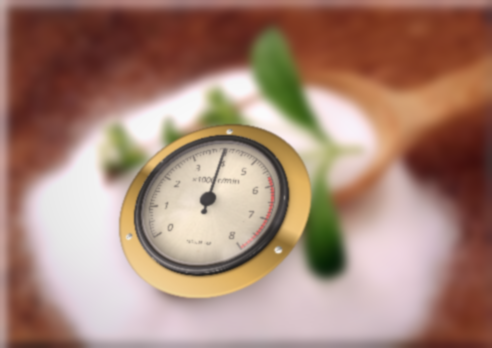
4000 rpm
